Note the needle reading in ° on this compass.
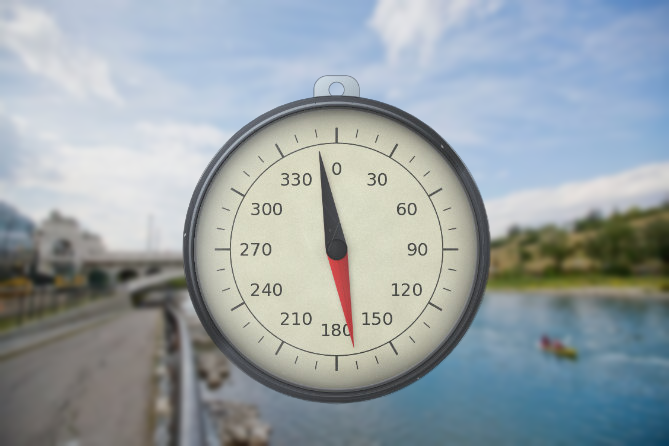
170 °
